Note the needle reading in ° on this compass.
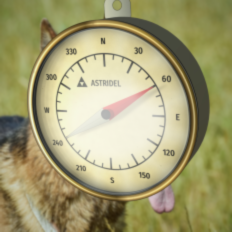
60 °
